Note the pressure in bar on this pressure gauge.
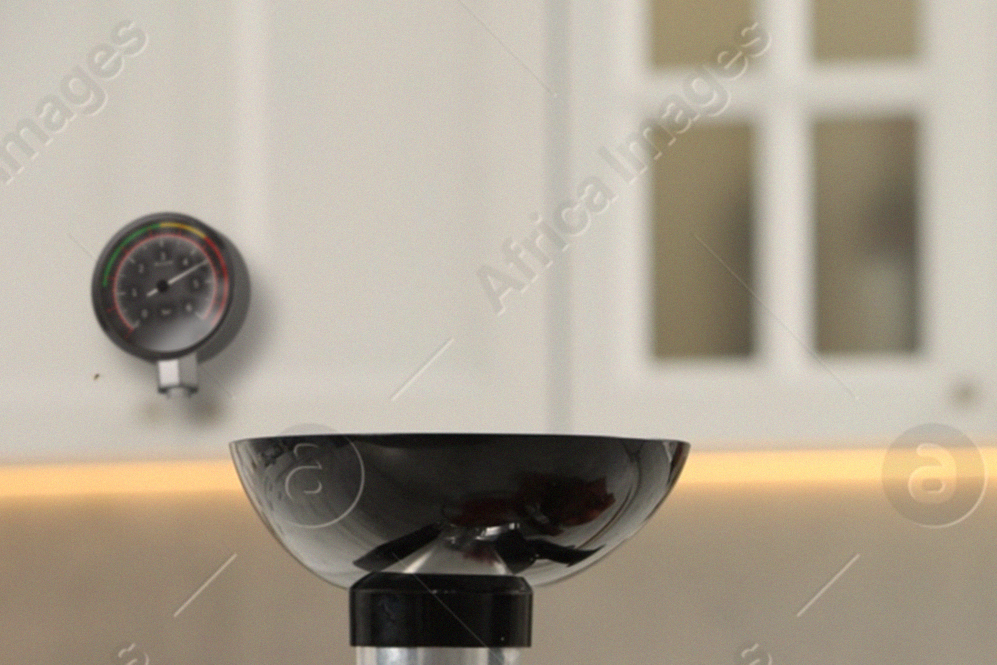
4.5 bar
